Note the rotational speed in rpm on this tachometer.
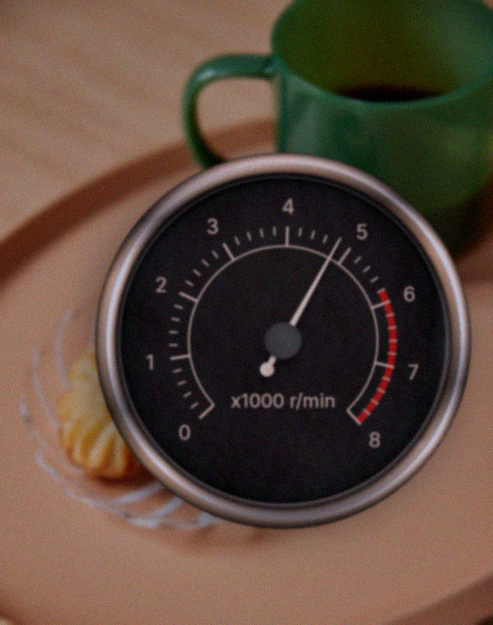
4800 rpm
